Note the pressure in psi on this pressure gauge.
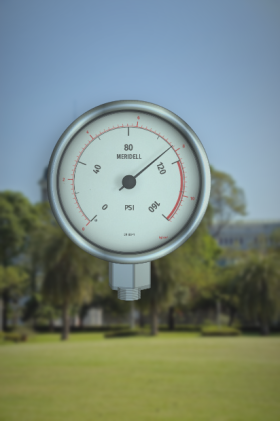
110 psi
